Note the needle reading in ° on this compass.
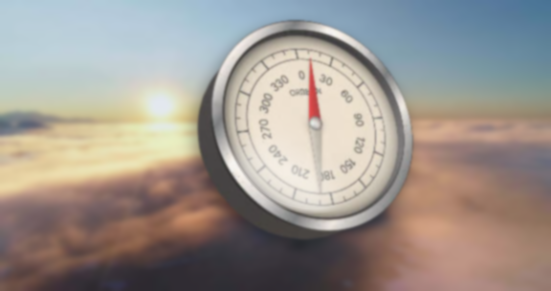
10 °
